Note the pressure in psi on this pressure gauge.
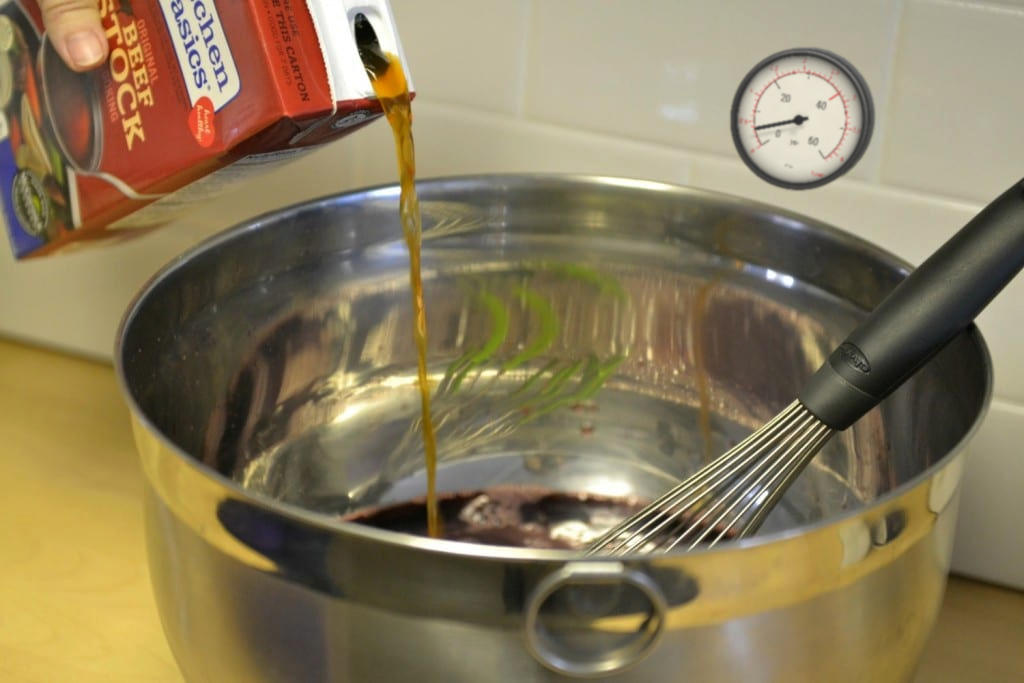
5 psi
